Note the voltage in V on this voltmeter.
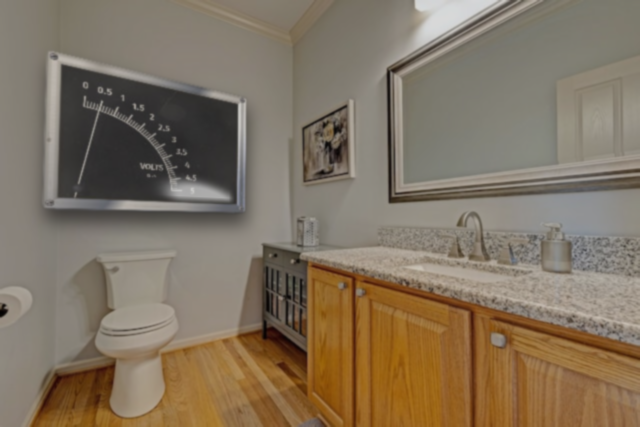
0.5 V
